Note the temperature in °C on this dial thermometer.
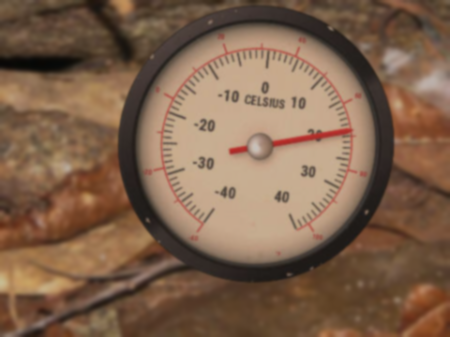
20 °C
